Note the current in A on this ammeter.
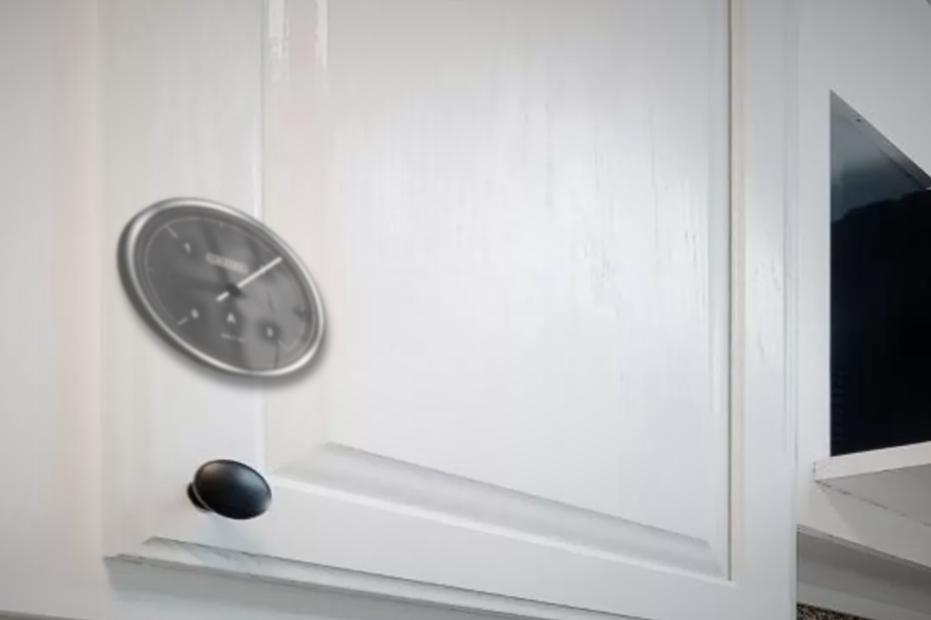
2 A
